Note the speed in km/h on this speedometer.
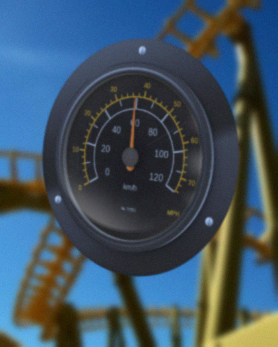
60 km/h
